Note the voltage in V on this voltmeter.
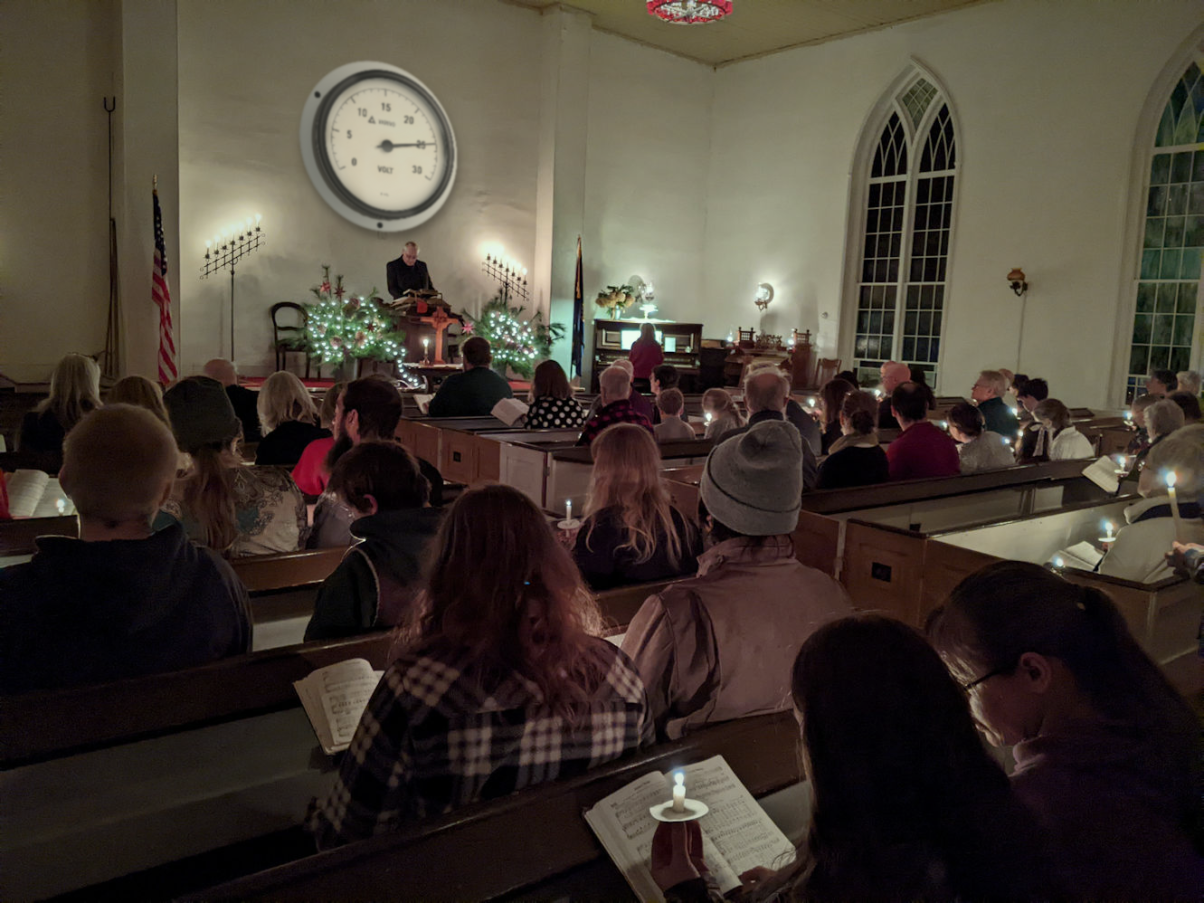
25 V
